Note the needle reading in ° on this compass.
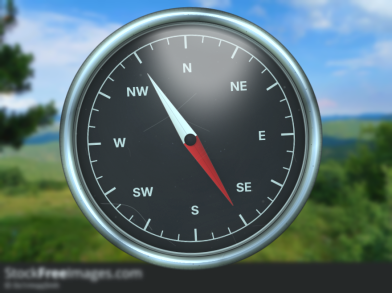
150 °
